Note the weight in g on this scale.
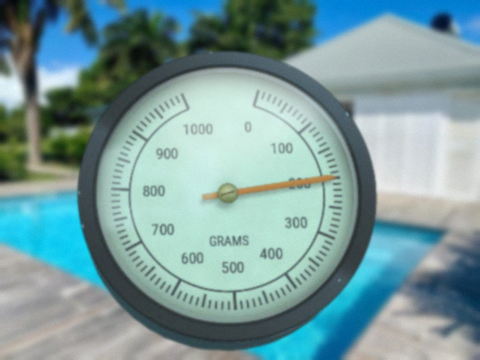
200 g
